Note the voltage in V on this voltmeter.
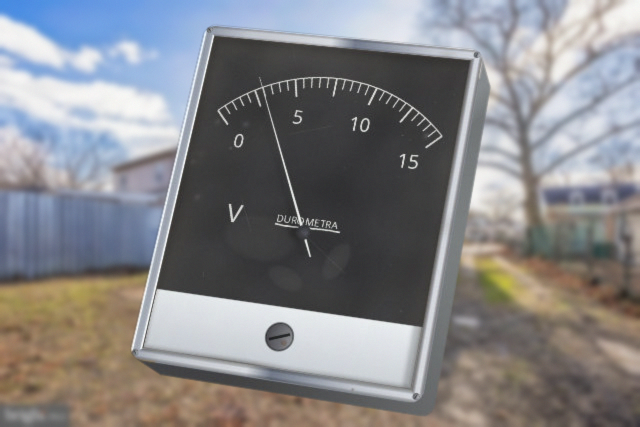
3 V
